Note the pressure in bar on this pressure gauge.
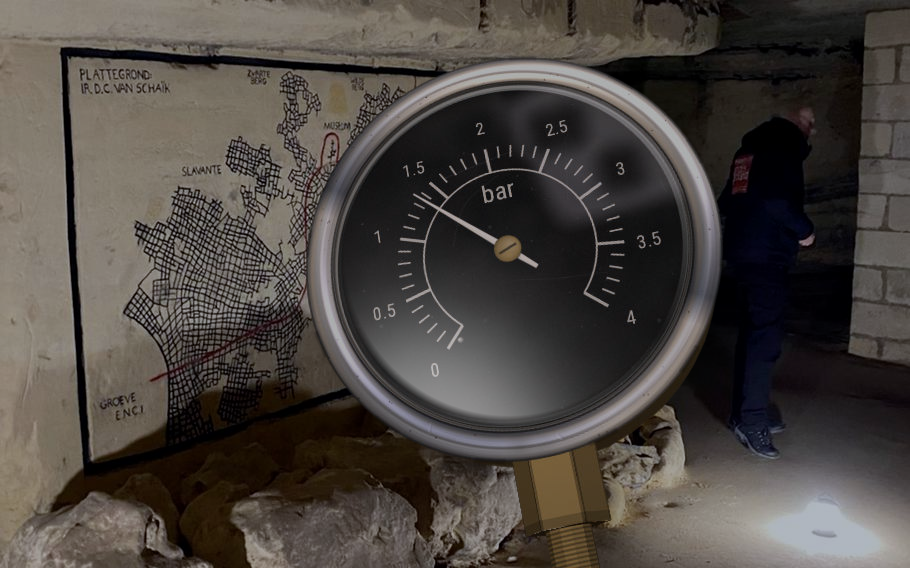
1.35 bar
